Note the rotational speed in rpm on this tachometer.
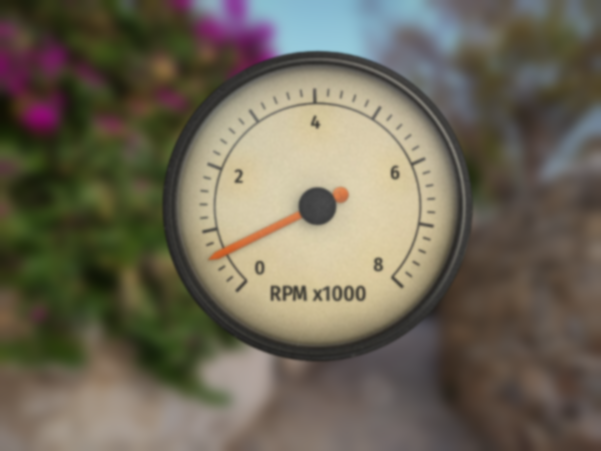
600 rpm
